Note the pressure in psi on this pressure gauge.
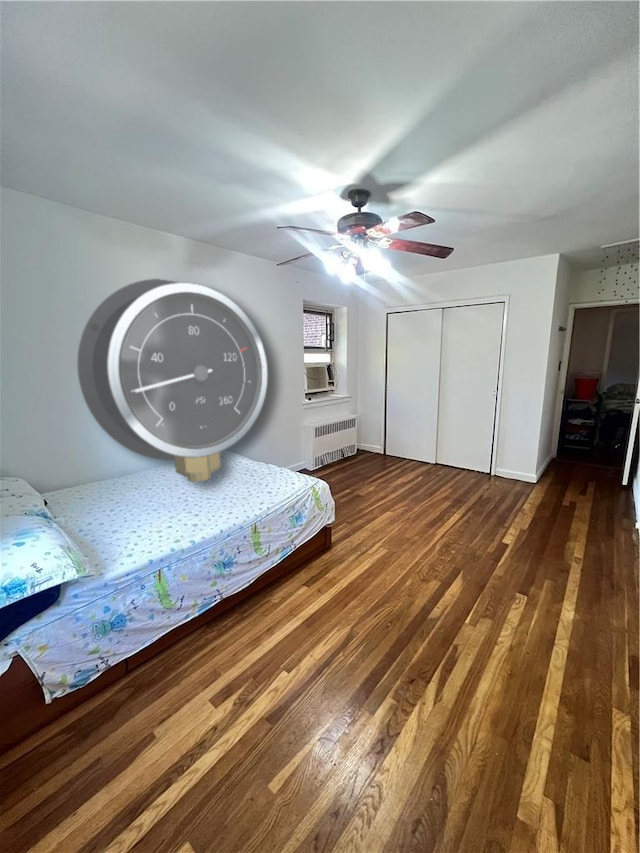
20 psi
